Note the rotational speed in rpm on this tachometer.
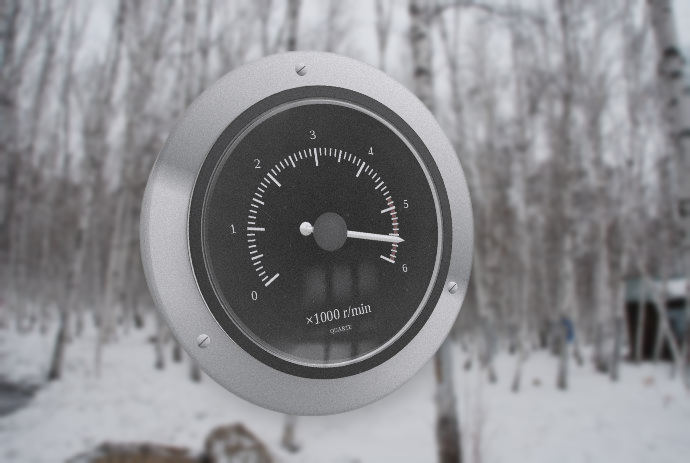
5600 rpm
